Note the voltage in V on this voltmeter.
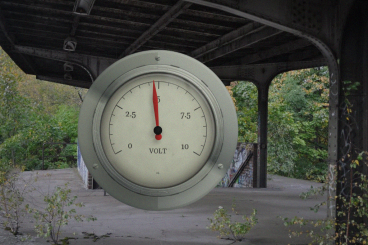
4.75 V
